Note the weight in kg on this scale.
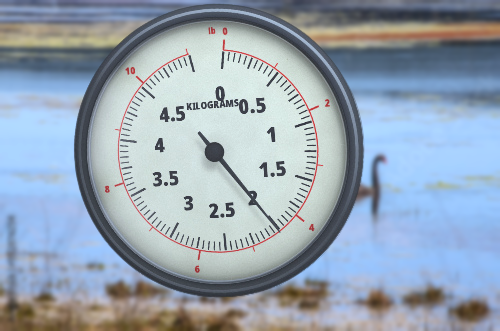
2 kg
